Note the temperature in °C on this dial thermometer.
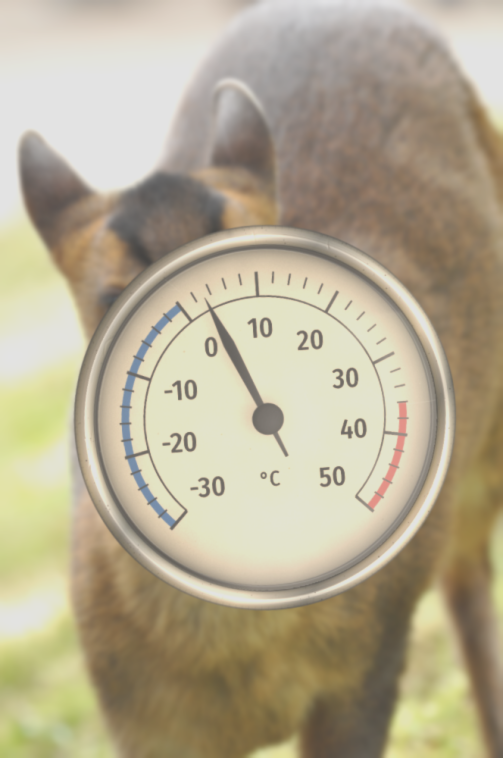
3 °C
